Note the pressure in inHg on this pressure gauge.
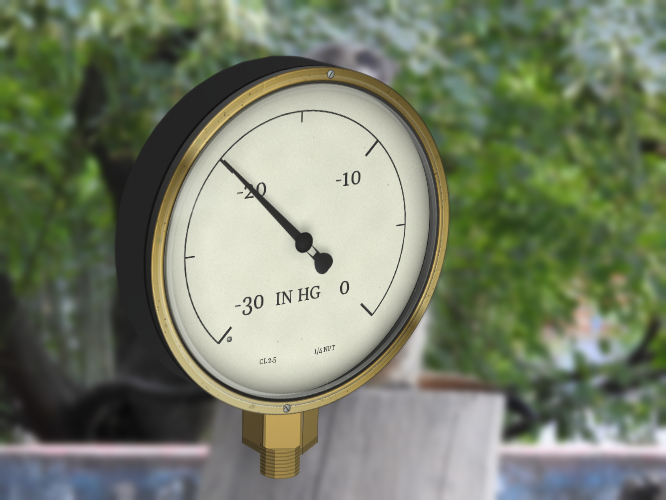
-20 inHg
